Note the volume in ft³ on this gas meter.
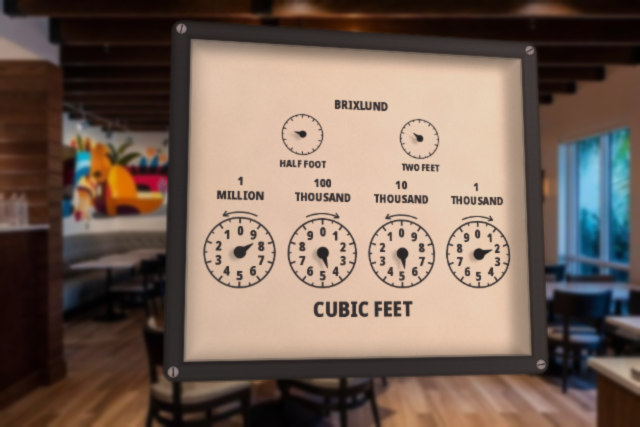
845200 ft³
